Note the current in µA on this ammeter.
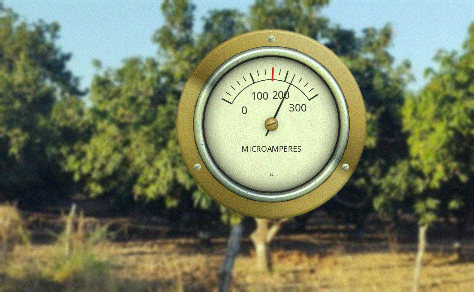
220 µA
